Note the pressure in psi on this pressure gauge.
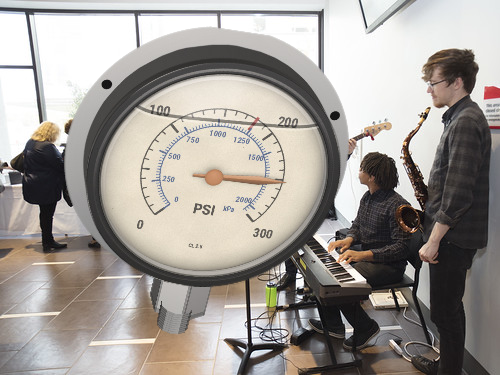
250 psi
